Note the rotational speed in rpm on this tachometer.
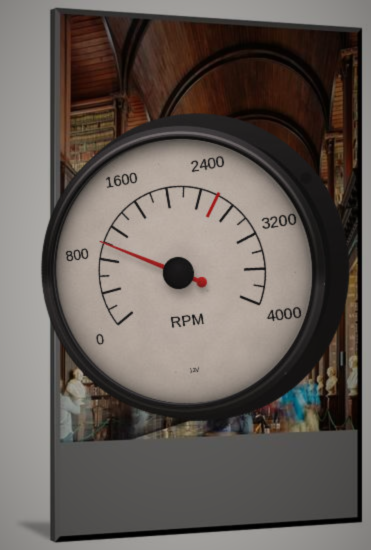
1000 rpm
